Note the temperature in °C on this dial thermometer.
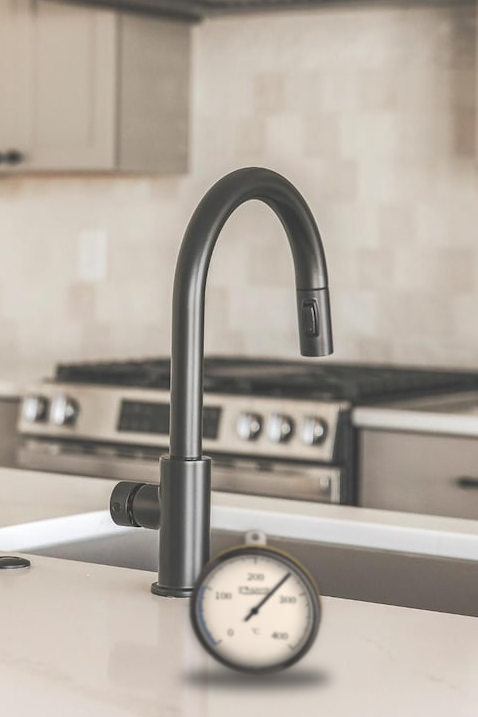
260 °C
